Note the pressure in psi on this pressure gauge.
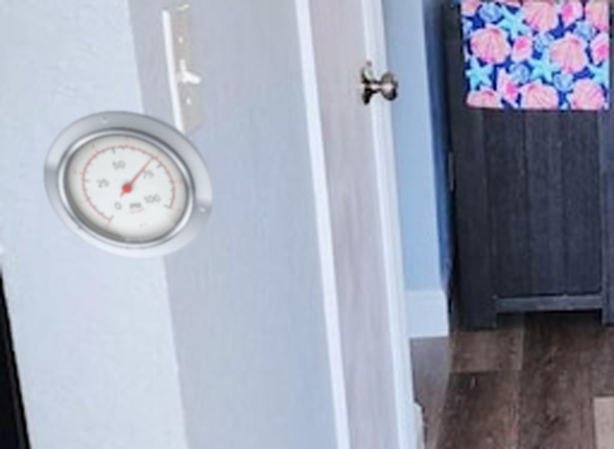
70 psi
